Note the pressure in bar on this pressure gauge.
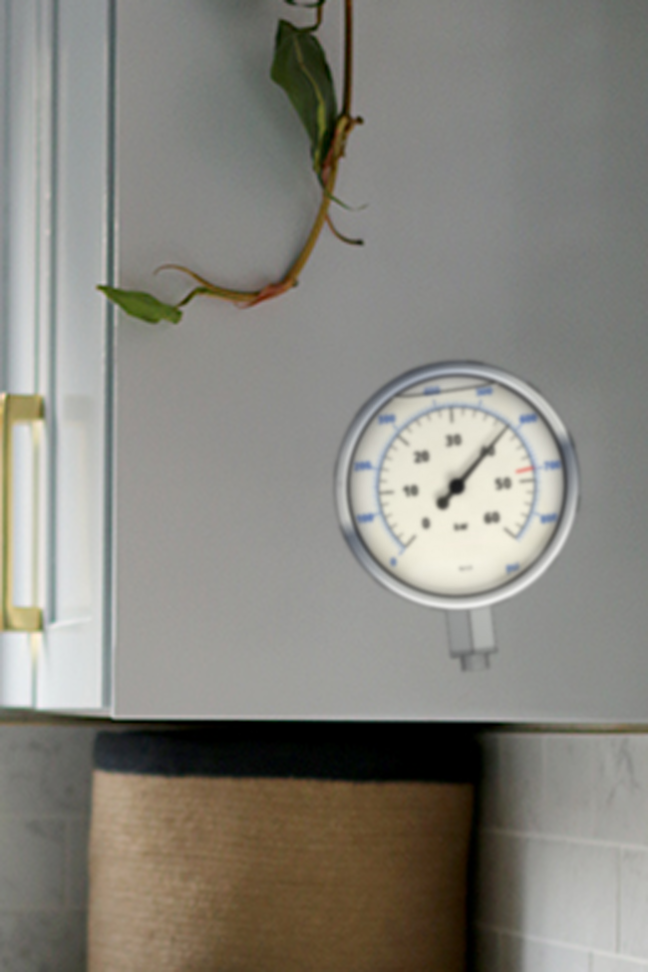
40 bar
